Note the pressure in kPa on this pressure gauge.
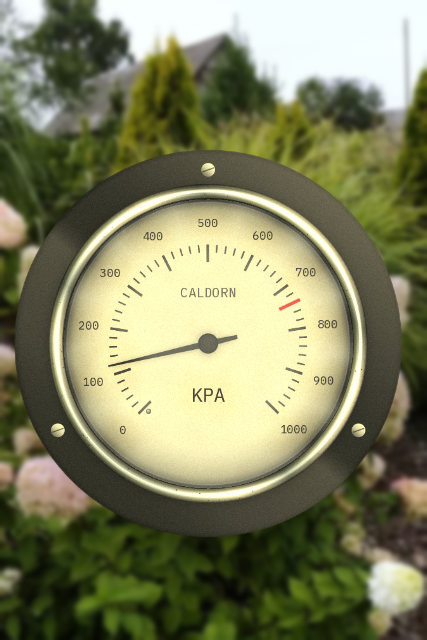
120 kPa
